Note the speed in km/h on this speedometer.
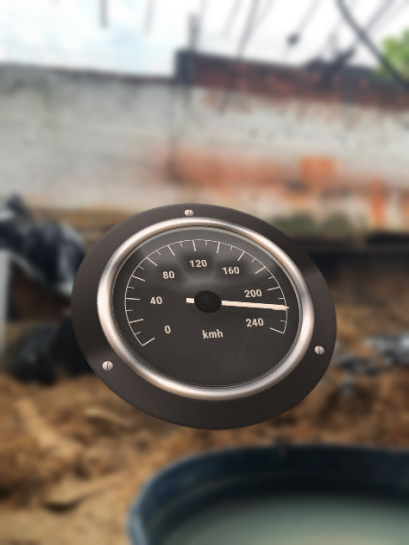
220 km/h
